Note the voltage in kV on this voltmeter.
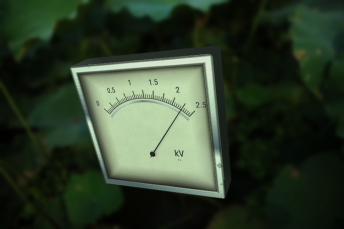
2.25 kV
